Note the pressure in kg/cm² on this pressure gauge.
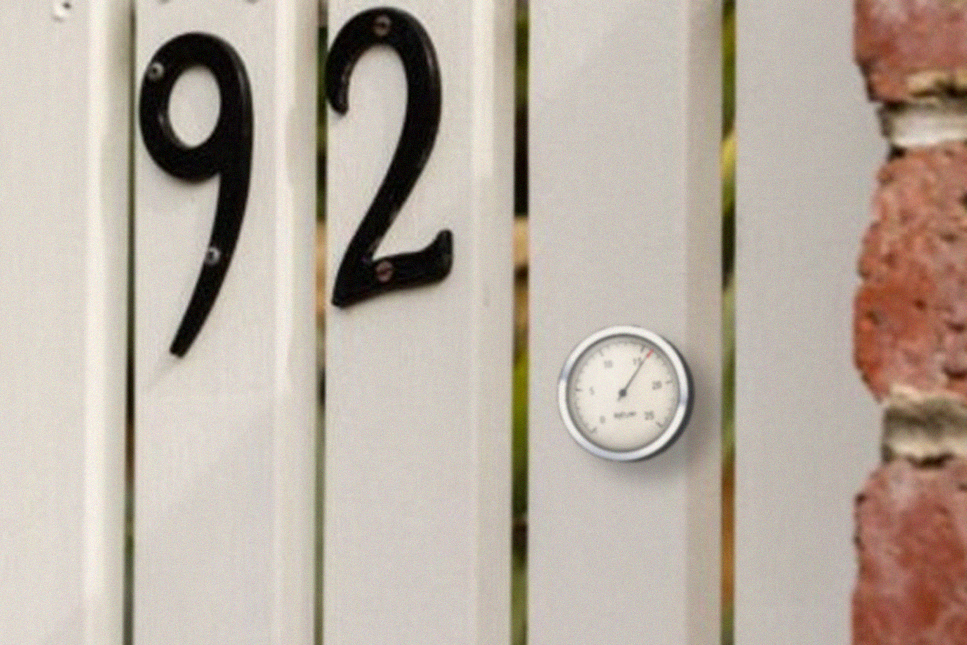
16 kg/cm²
